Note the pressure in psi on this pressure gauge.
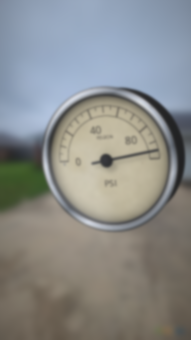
95 psi
